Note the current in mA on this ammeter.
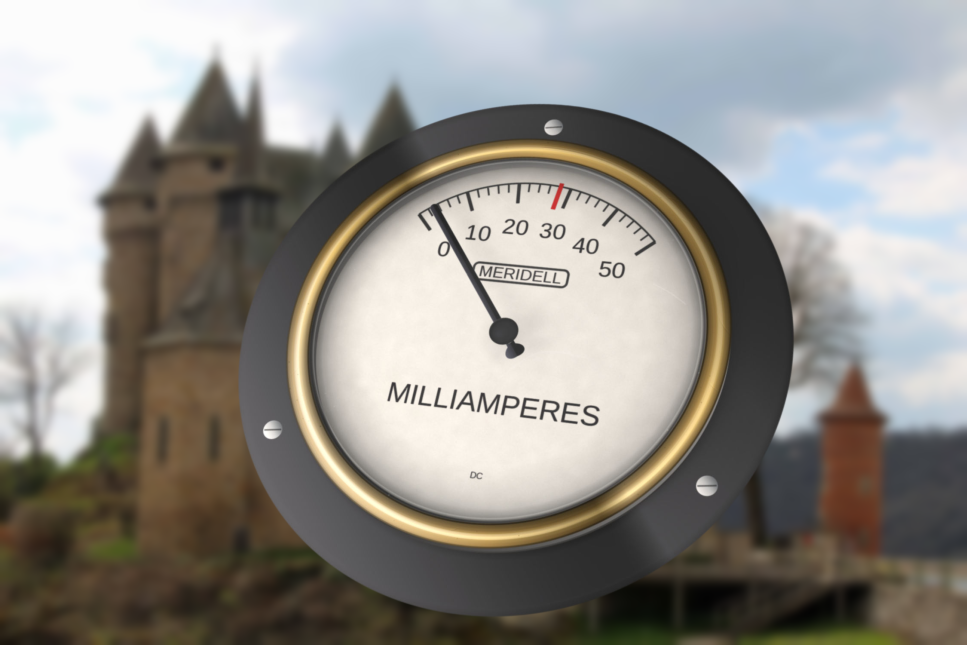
3 mA
